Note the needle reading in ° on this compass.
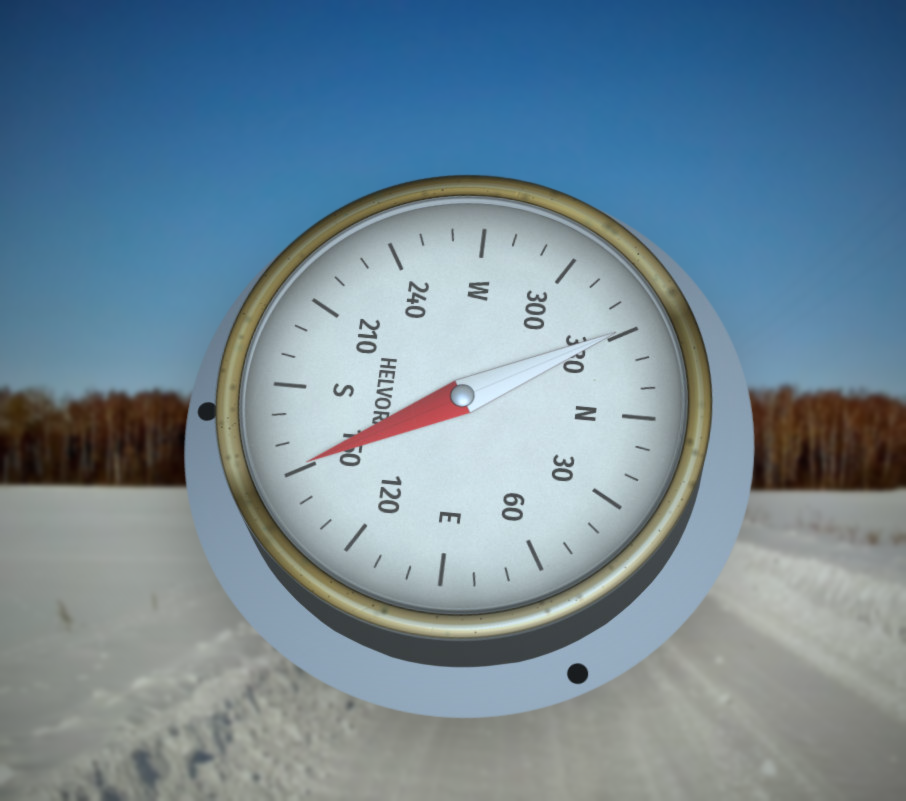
150 °
